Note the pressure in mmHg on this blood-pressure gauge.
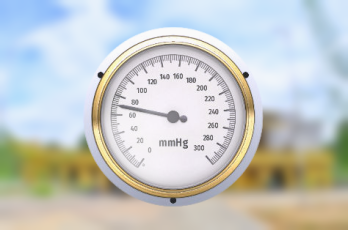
70 mmHg
